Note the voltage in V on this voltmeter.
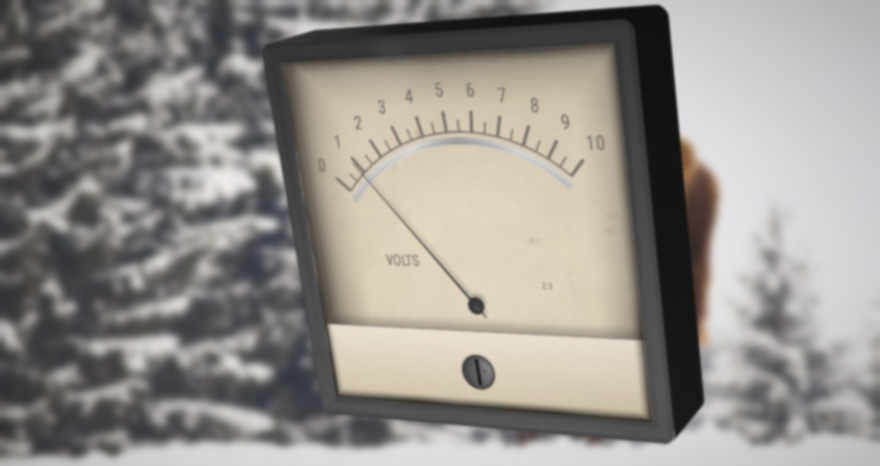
1 V
